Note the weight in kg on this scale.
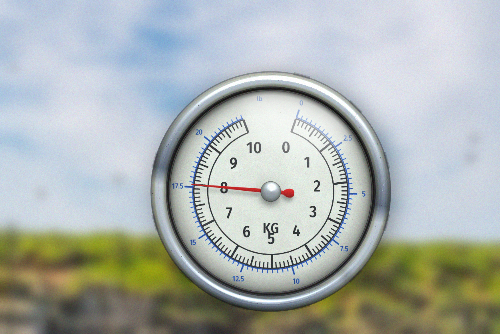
8 kg
